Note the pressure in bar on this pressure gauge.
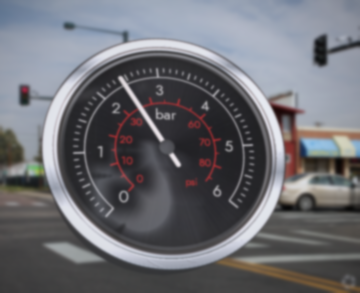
2.4 bar
